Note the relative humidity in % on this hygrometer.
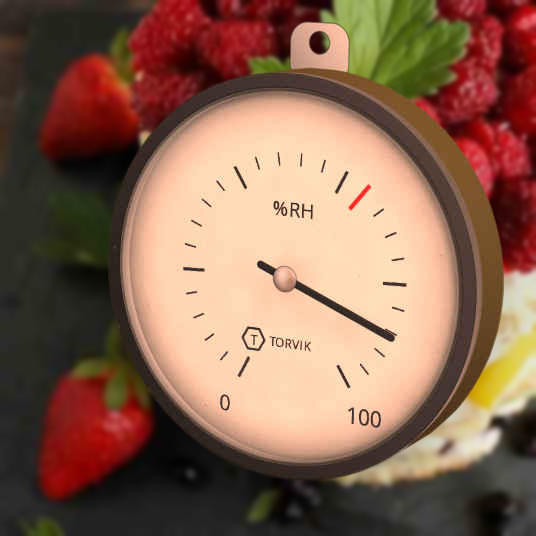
88 %
